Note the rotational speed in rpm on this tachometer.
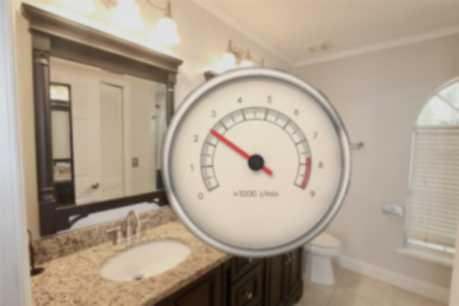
2500 rpm
